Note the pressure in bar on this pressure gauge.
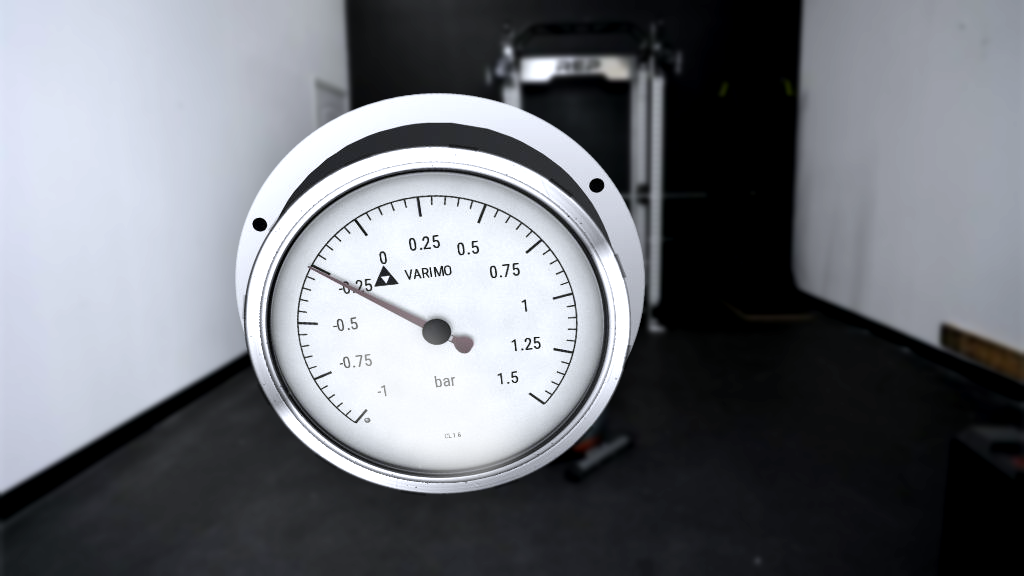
-0.25 bar
